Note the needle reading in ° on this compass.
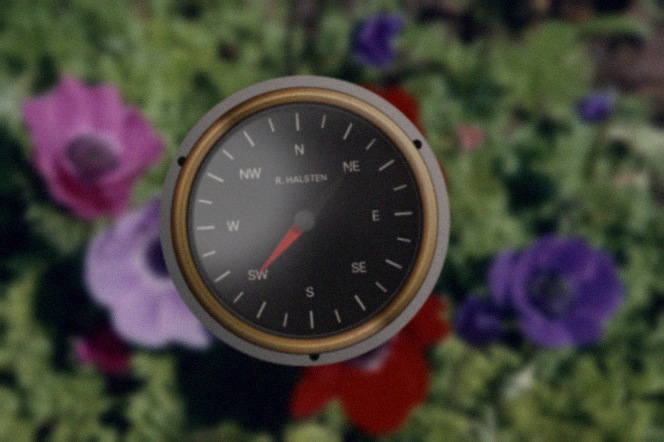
225 °
